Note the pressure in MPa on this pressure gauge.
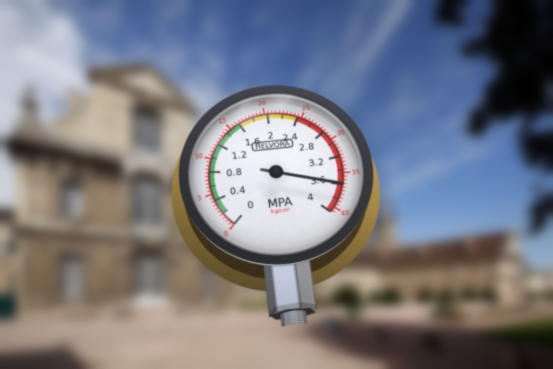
3.6 MPa
